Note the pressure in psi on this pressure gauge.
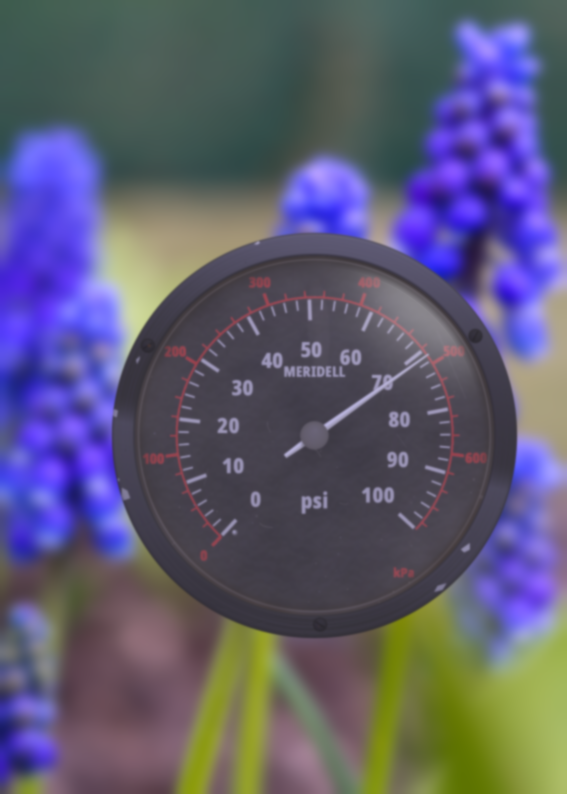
71 psi
